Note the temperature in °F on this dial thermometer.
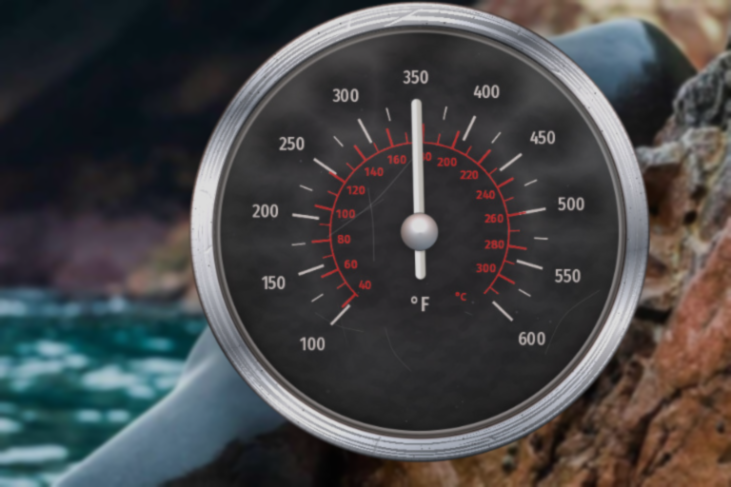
350 °F
